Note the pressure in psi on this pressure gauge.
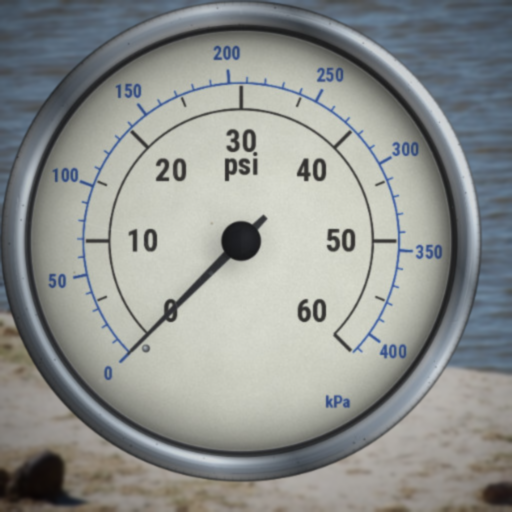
0 psi
